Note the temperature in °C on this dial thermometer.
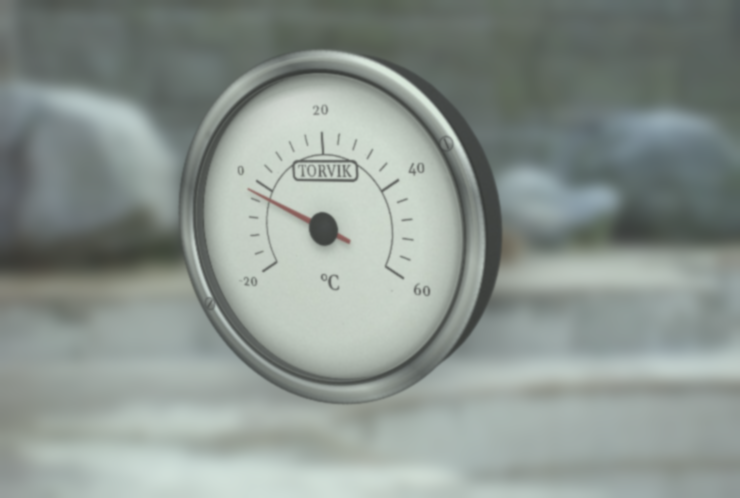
-2 °C
